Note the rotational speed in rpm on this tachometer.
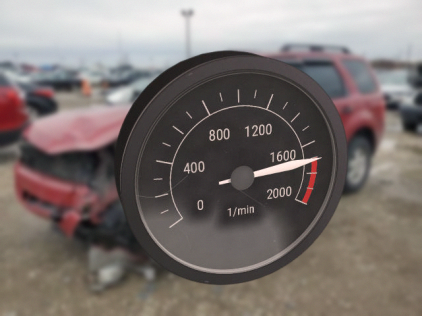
1700 rpm
